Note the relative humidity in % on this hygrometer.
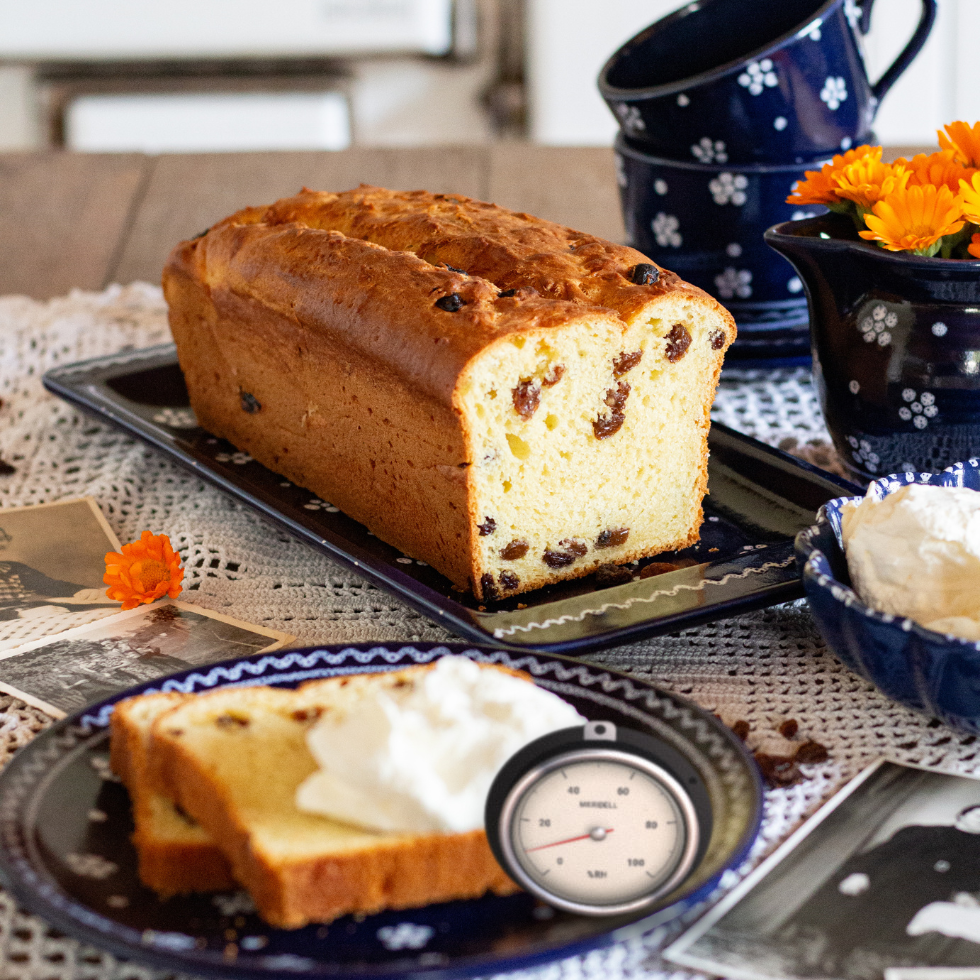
10 %
